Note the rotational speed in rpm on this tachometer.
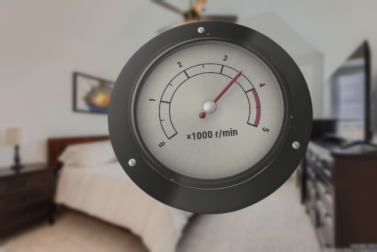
3500 rpm
